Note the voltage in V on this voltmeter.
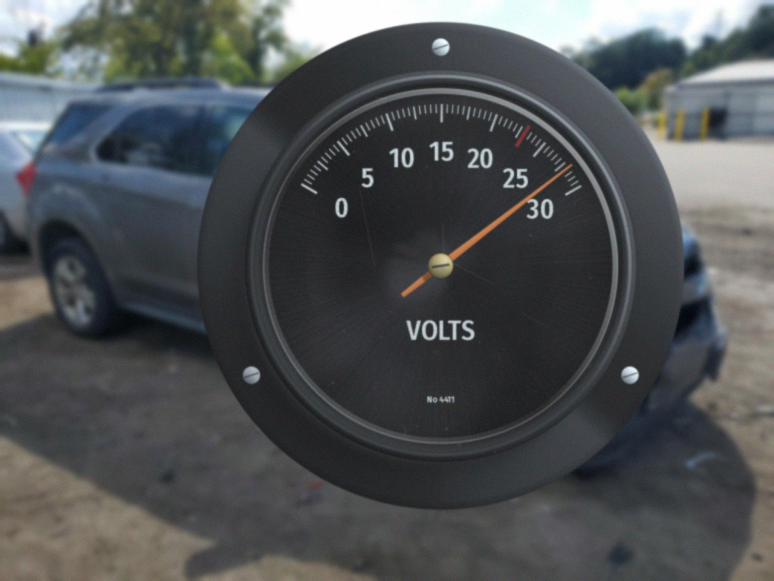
28 V
